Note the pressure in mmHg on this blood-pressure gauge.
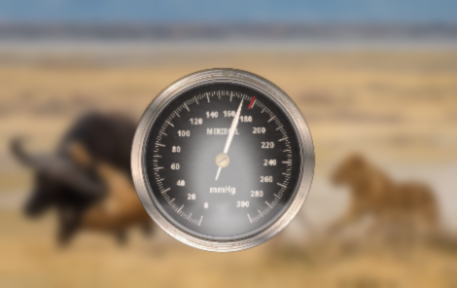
170 mmHg
